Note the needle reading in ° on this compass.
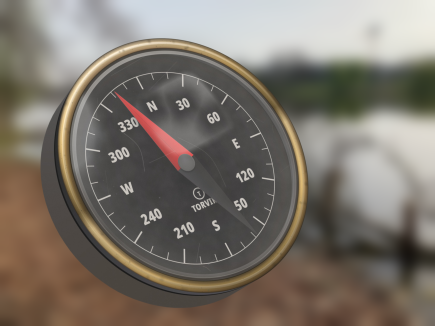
340 °
